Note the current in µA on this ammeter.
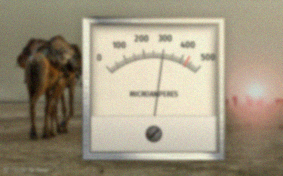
300 µA
